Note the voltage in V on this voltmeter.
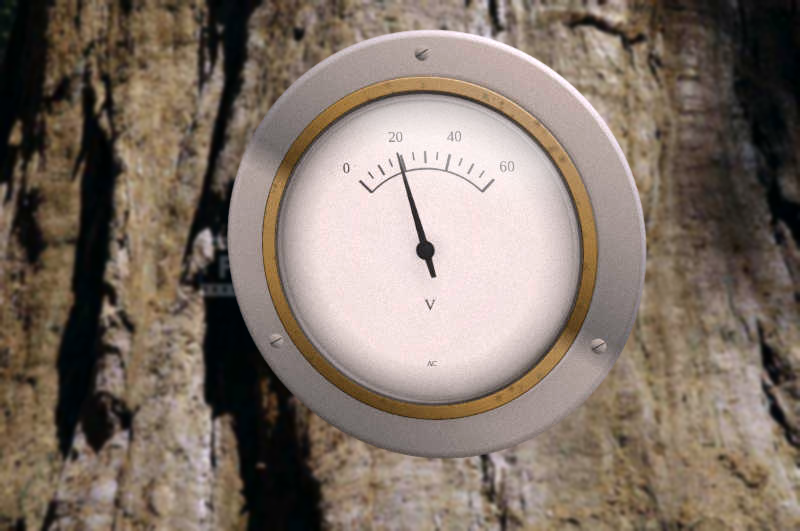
20 V
